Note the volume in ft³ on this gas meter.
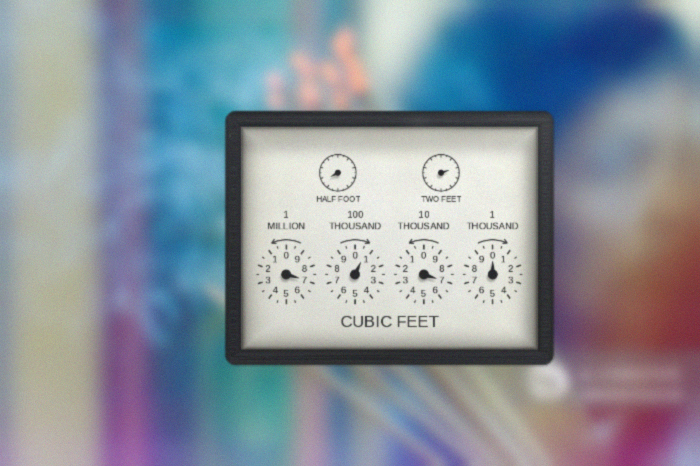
707000 ft³
